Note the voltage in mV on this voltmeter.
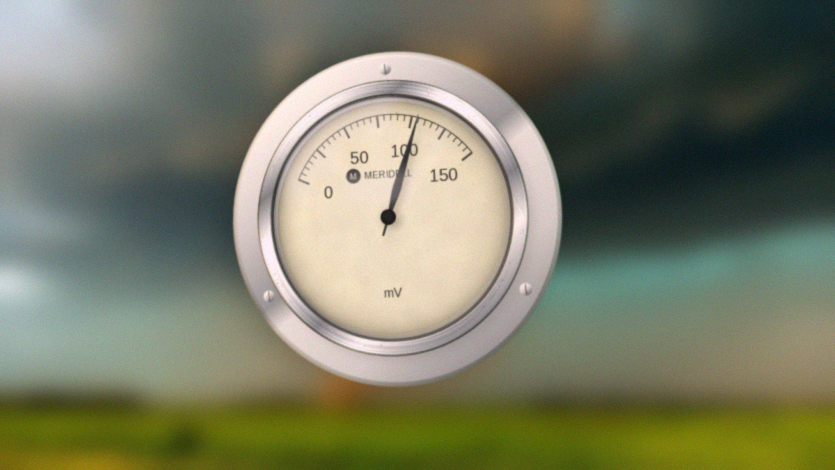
105 mV
